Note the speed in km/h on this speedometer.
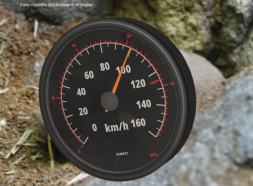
100 km/h
